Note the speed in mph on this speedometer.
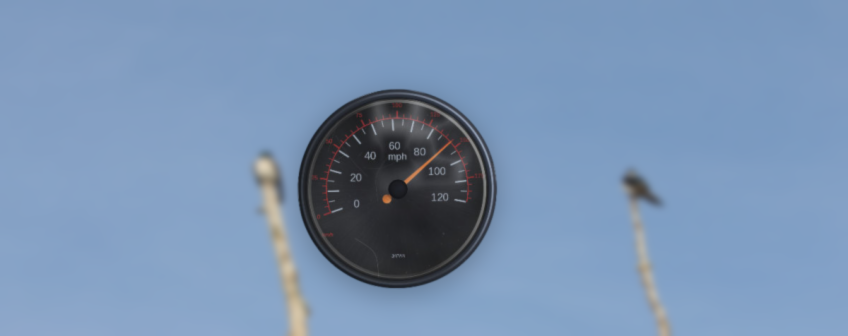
90 mph
